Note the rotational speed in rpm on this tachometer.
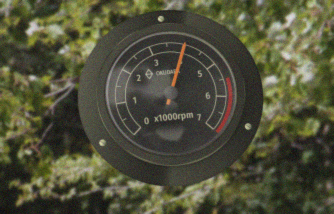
4000 rpm
